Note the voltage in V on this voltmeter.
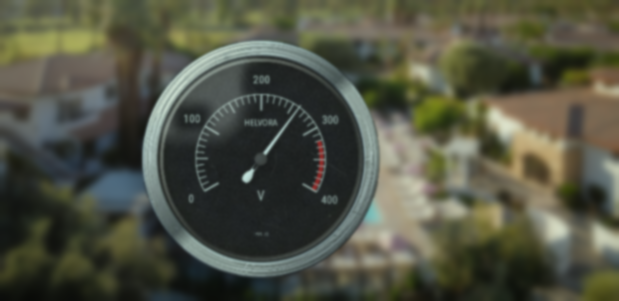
260 V
